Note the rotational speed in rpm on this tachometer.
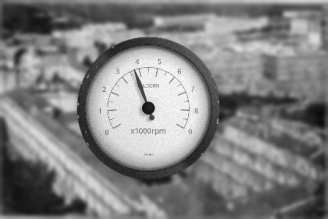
3750 rpm
